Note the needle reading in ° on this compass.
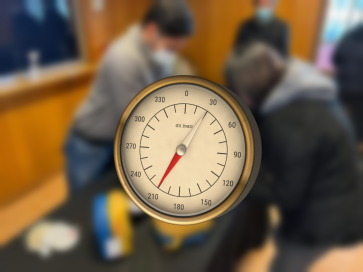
210 °
